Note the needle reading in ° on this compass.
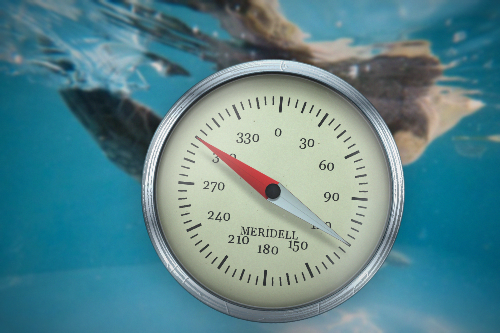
300 °
